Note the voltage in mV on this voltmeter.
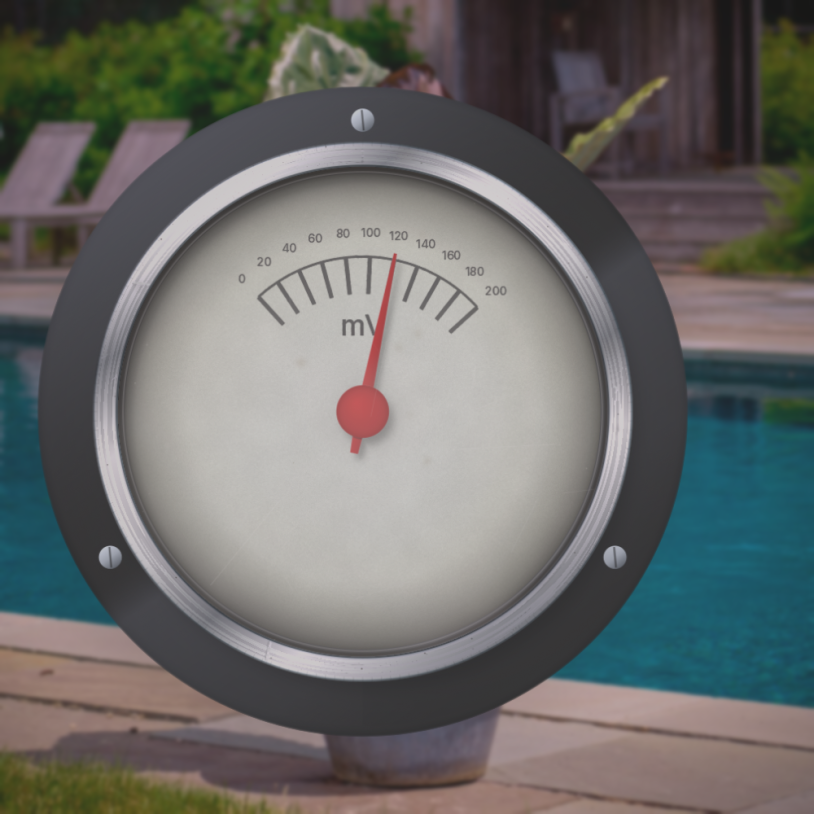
120 mV
